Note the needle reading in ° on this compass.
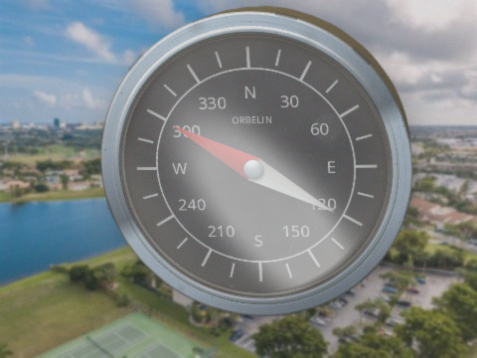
300 °
